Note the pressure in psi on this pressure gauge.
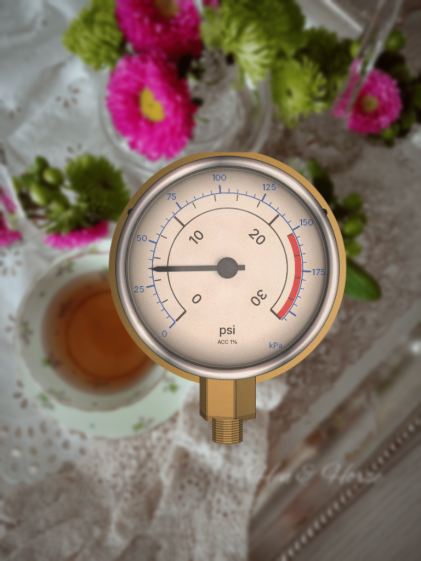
5 psi
